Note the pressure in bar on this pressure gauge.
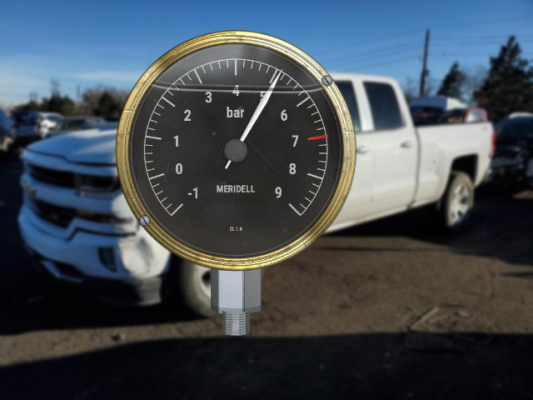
5.1 bar
